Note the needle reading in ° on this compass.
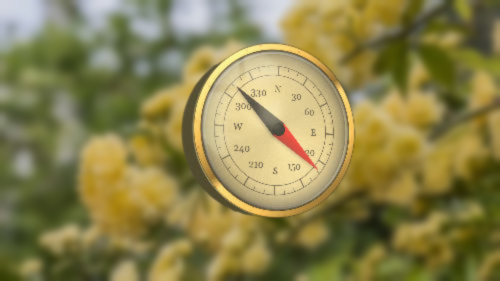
130 °
